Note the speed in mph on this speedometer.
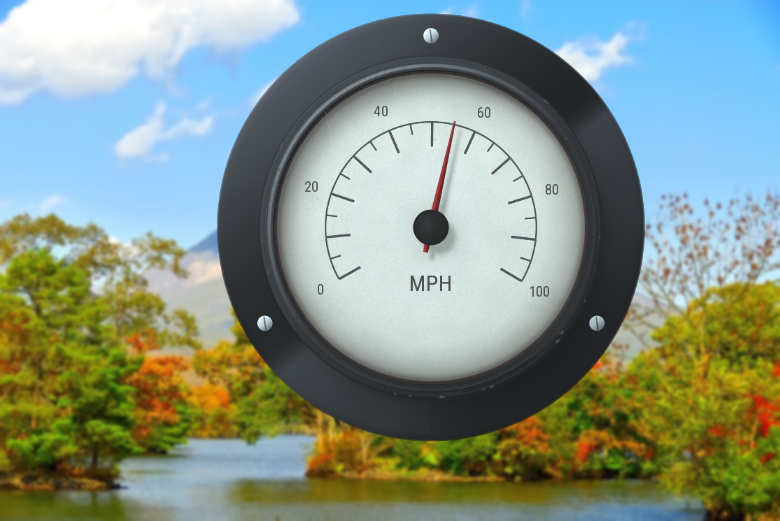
55 mph
